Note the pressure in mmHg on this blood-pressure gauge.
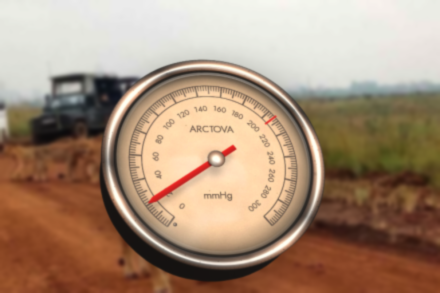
20 mmHg
